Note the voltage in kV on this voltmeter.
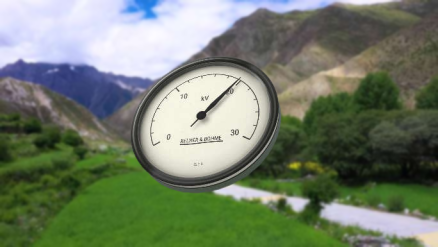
20 kV
